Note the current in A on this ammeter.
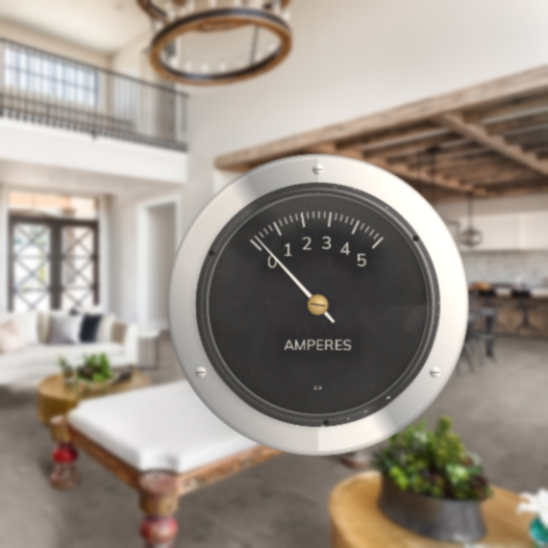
0.2 A
